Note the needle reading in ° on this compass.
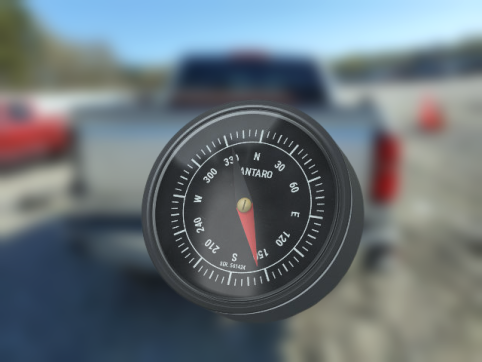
155 °
